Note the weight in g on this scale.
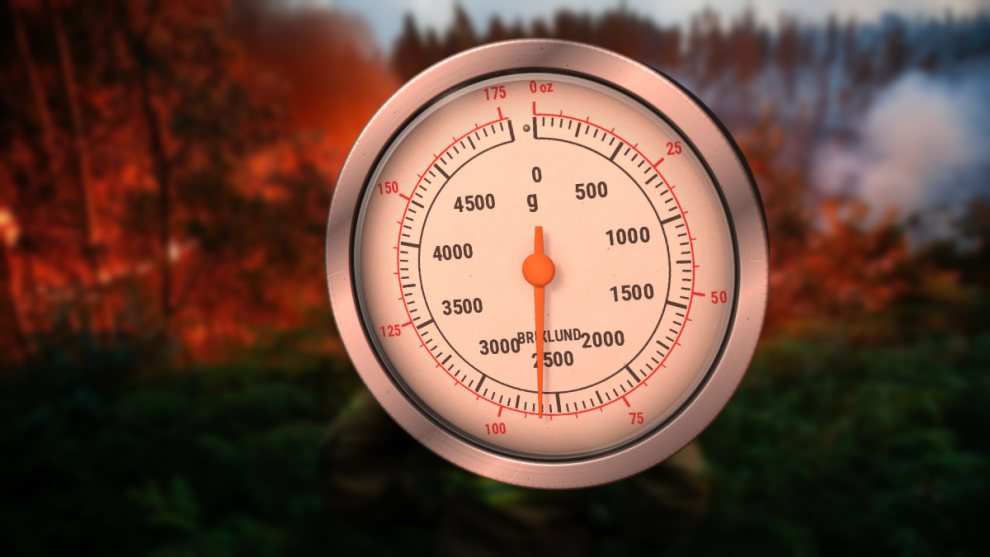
2600 g
